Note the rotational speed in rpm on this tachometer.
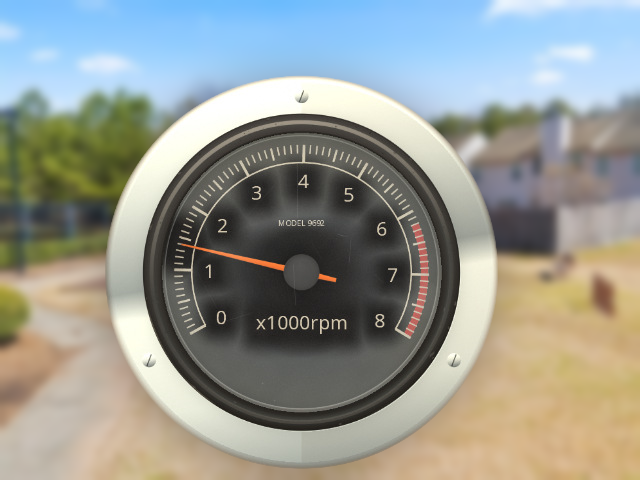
1400 rpm
